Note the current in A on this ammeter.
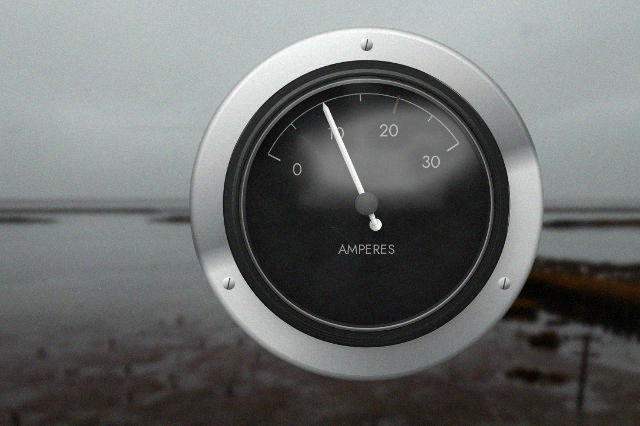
10 A
